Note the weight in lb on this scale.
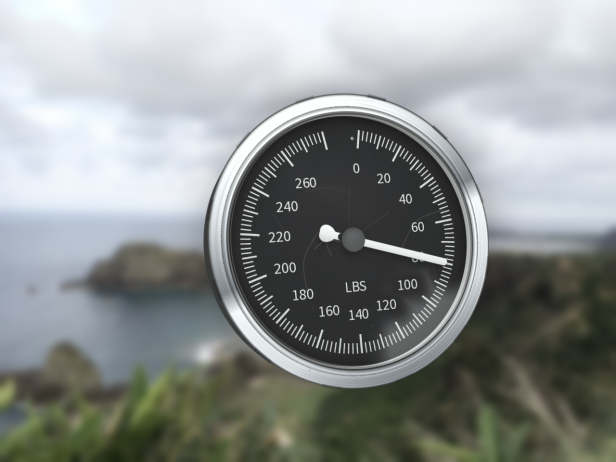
80 lb
